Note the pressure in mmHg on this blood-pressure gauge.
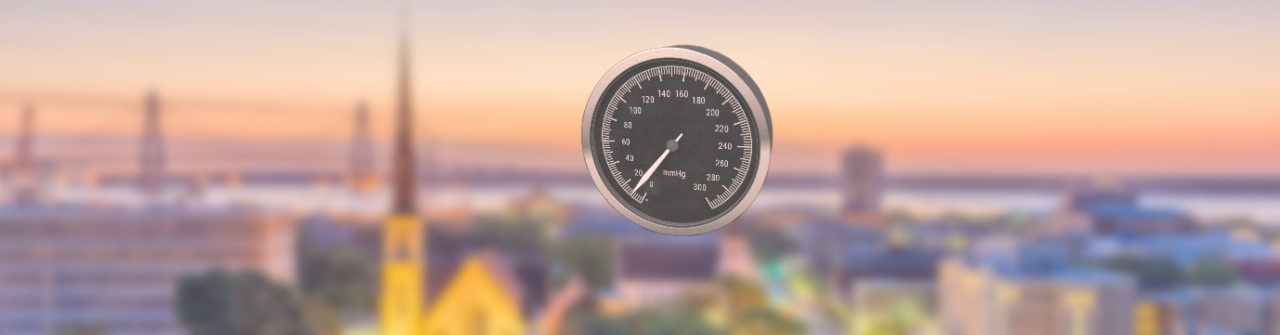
10 mmHg
